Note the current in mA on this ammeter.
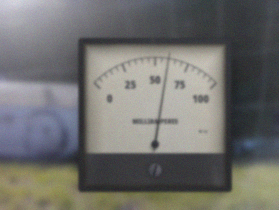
60 mA
